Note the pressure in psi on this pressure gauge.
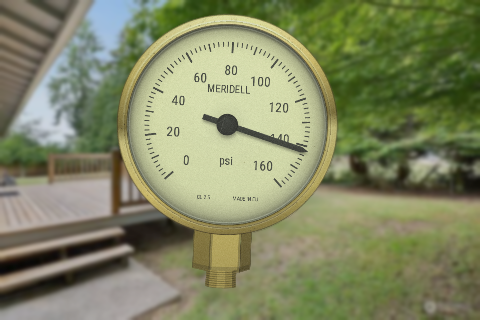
142 psi
